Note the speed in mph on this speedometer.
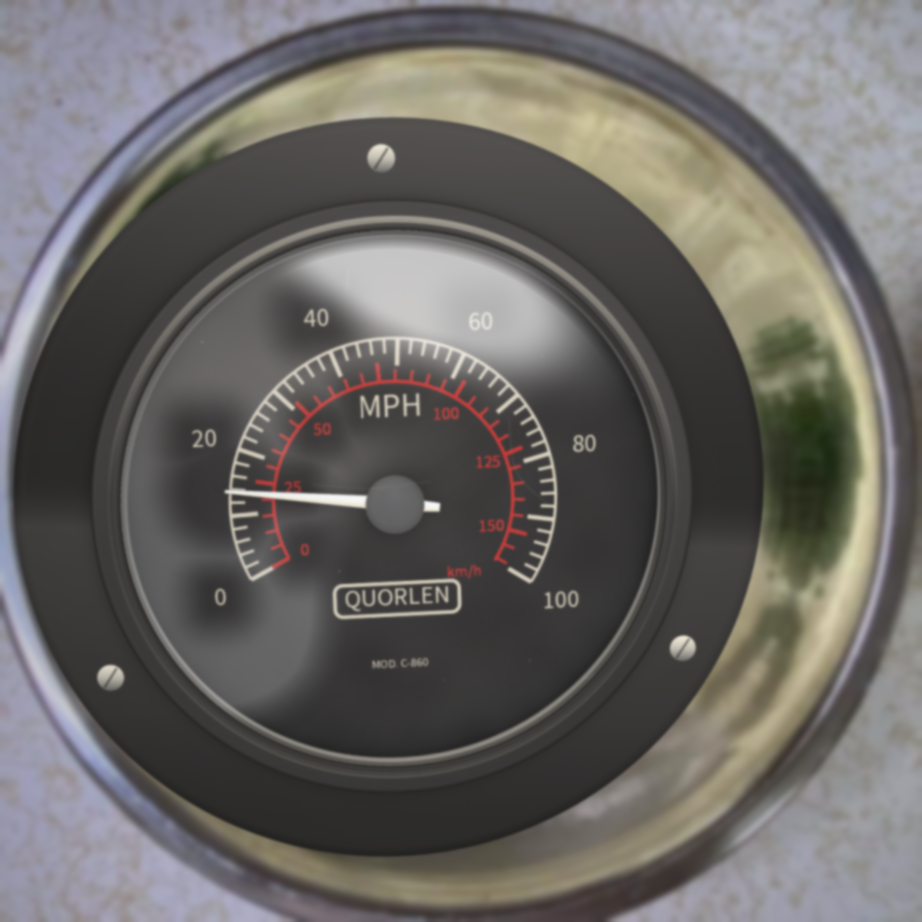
14 mph
